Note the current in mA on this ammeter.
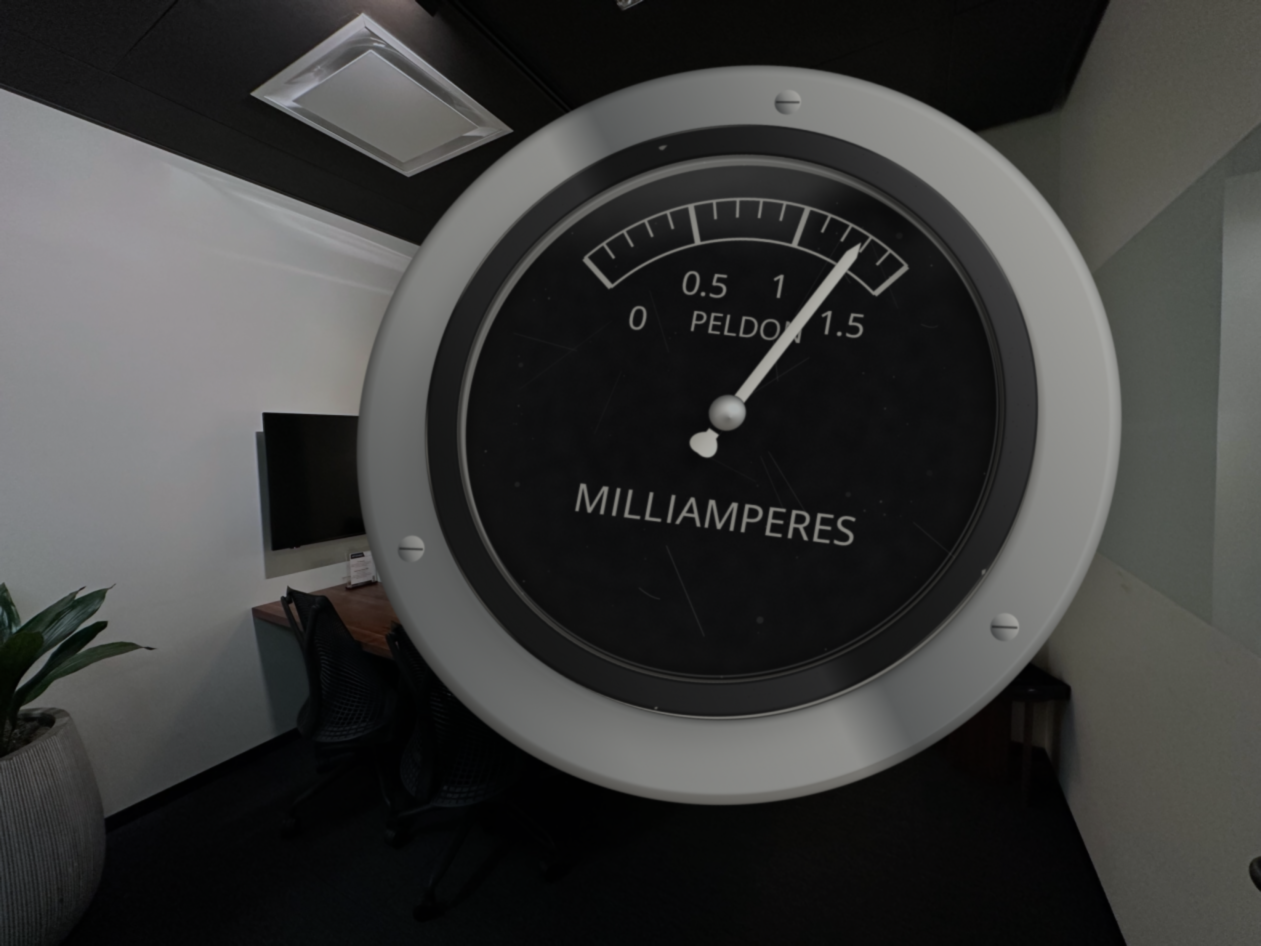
1.3 mA
